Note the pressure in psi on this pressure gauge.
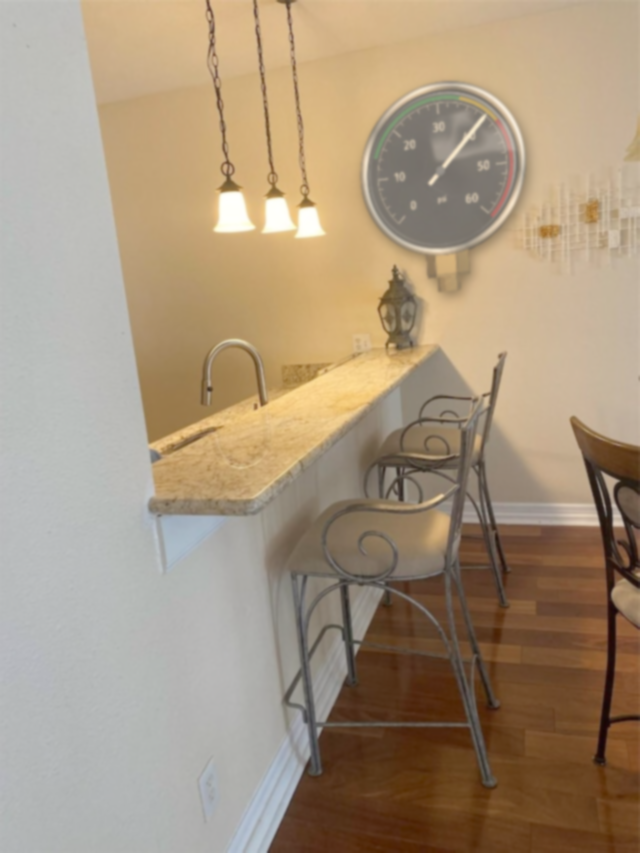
40 psi
